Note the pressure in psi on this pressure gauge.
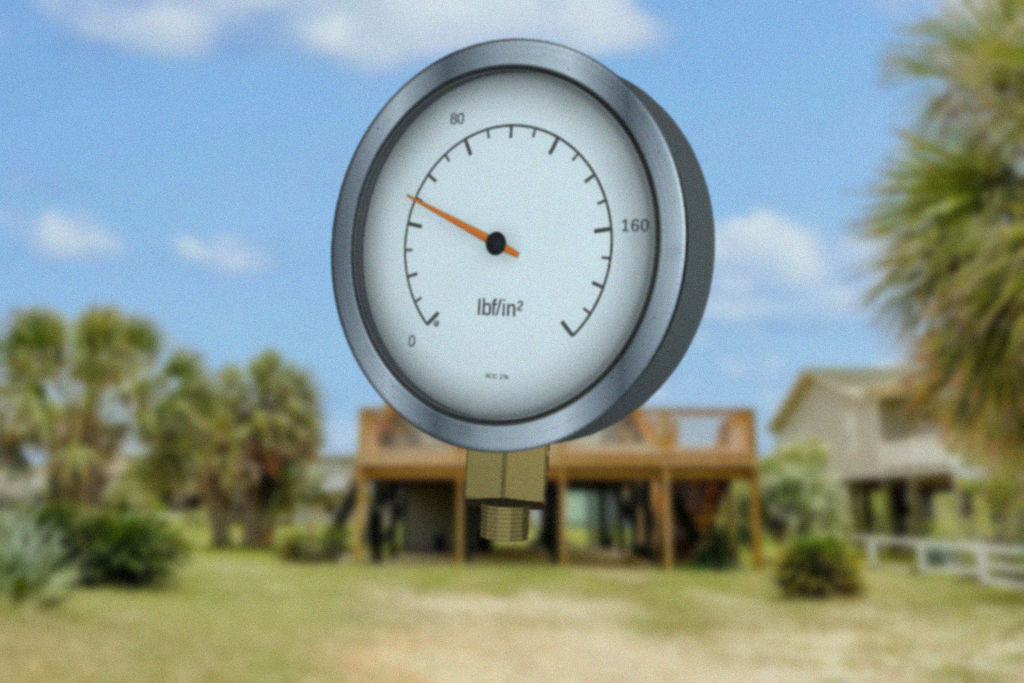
50 psi
